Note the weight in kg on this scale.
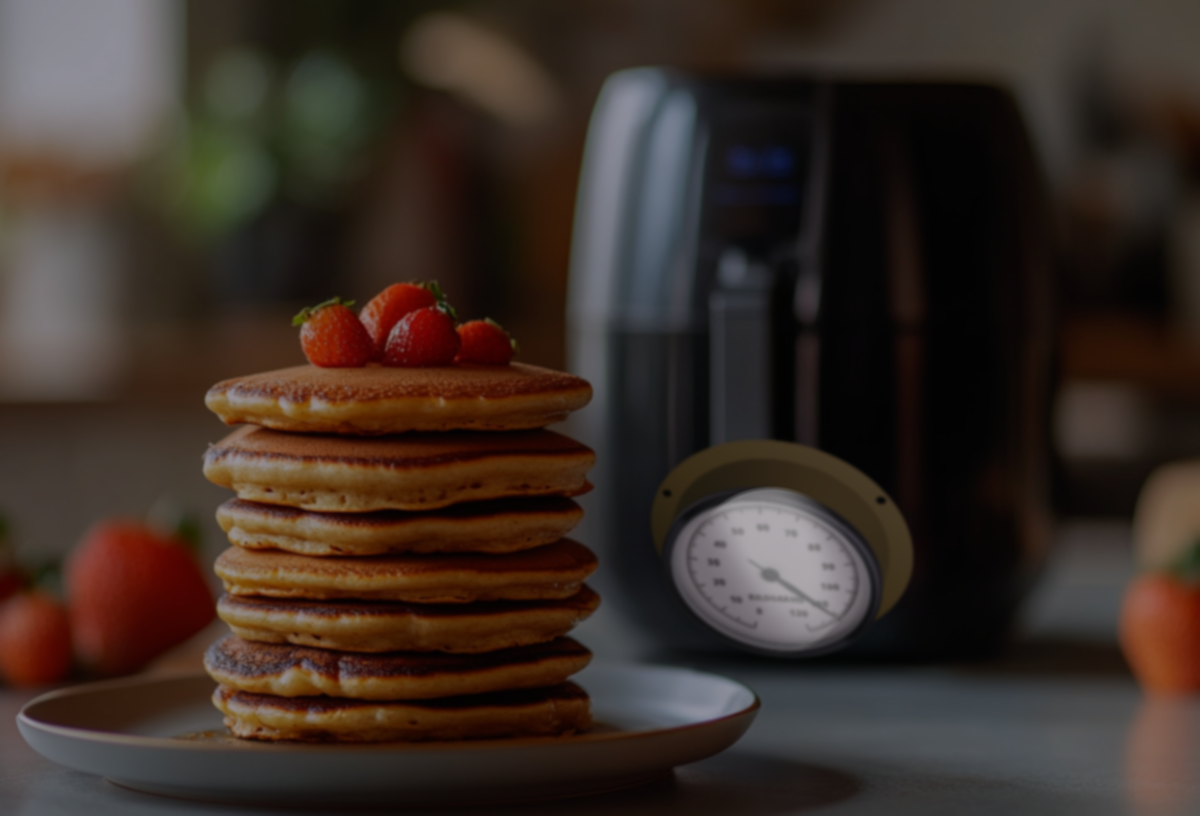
110 kg
